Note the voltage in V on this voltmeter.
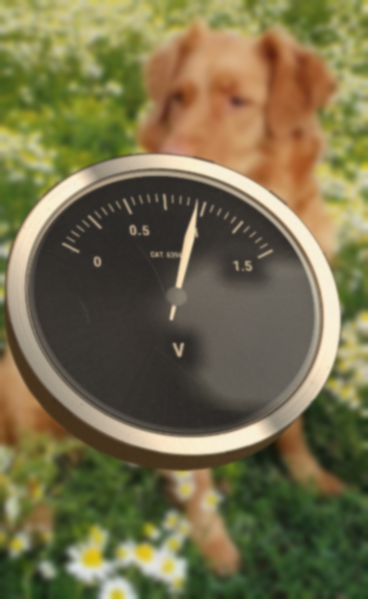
0.95 V
